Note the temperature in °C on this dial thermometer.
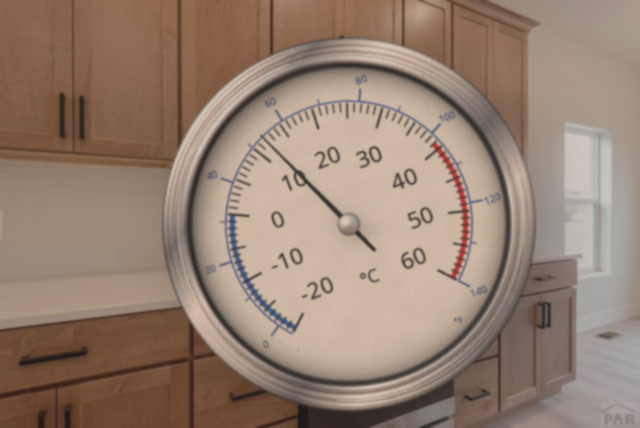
12 °C
